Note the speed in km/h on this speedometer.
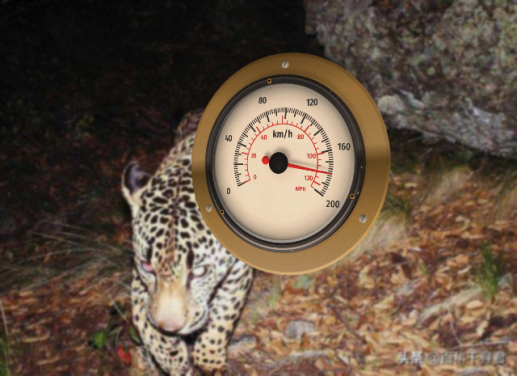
180 km/h
